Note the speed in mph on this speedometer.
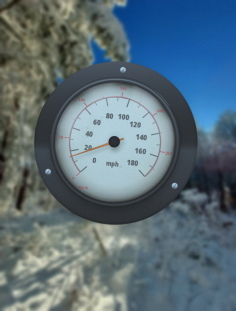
15 mph
